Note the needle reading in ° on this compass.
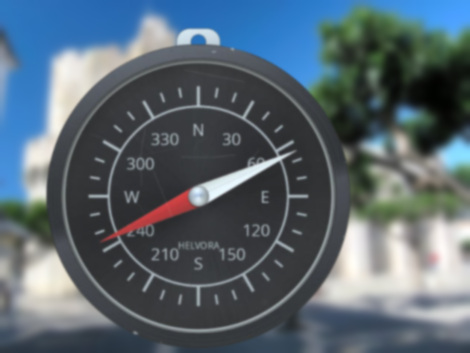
245 °
